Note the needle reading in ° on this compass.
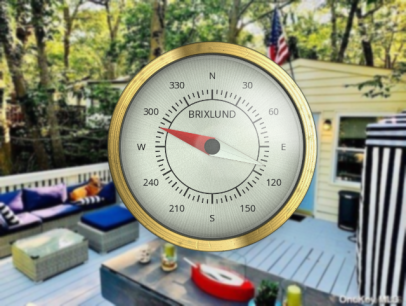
290 °
